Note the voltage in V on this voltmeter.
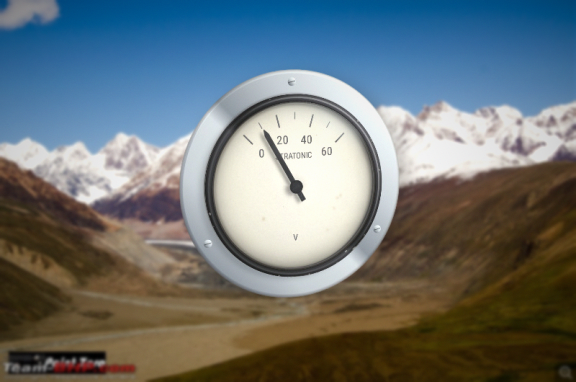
10 V
